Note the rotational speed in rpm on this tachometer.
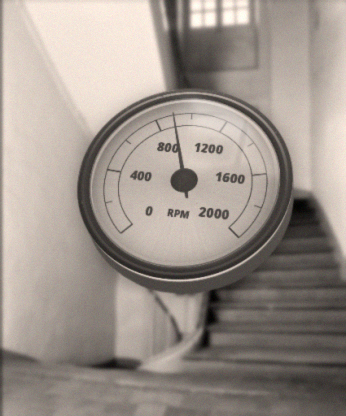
900 rpm
